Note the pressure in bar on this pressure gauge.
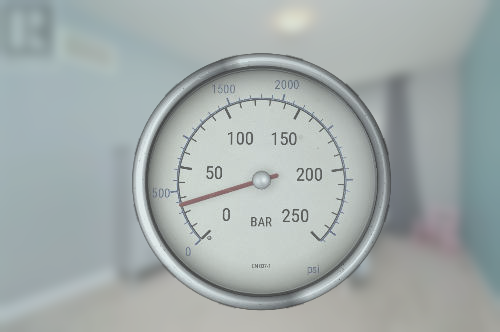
25 bar
